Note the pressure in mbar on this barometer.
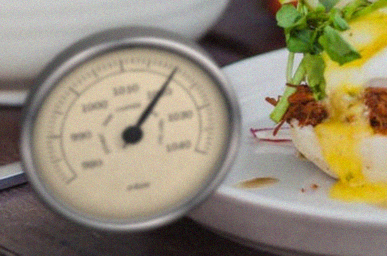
1020 mbar
